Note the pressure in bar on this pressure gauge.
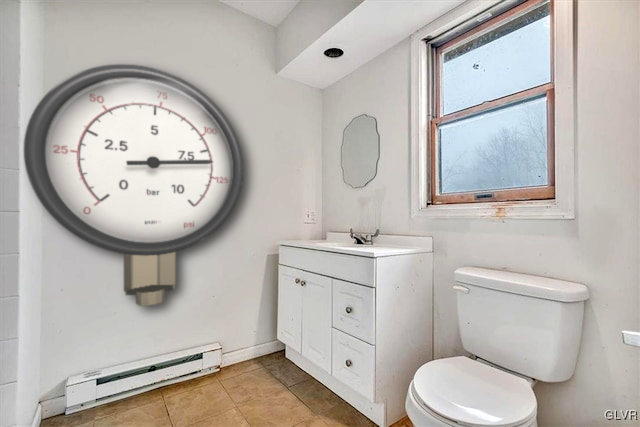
8 bar
